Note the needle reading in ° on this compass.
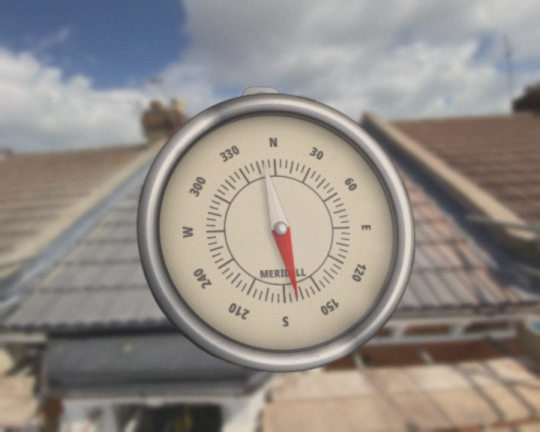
170 °
